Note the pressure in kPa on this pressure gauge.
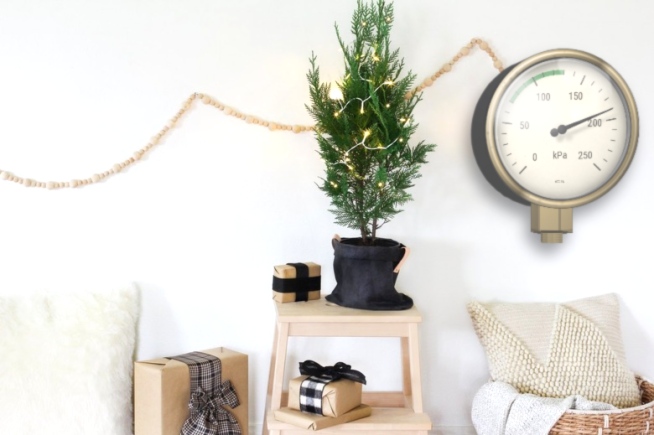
190 kPa
